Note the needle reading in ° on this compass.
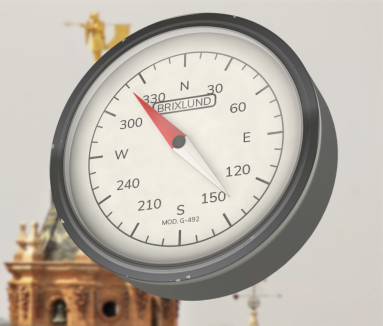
320 °
